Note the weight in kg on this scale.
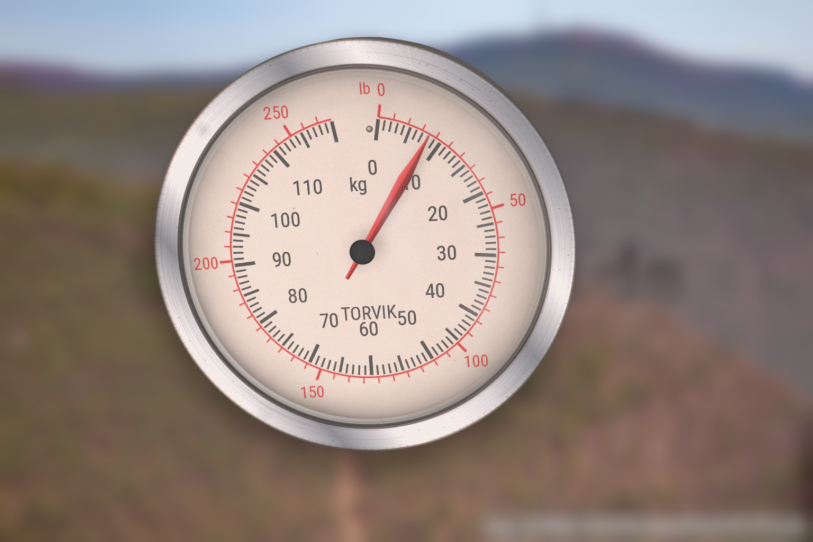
8 kg
